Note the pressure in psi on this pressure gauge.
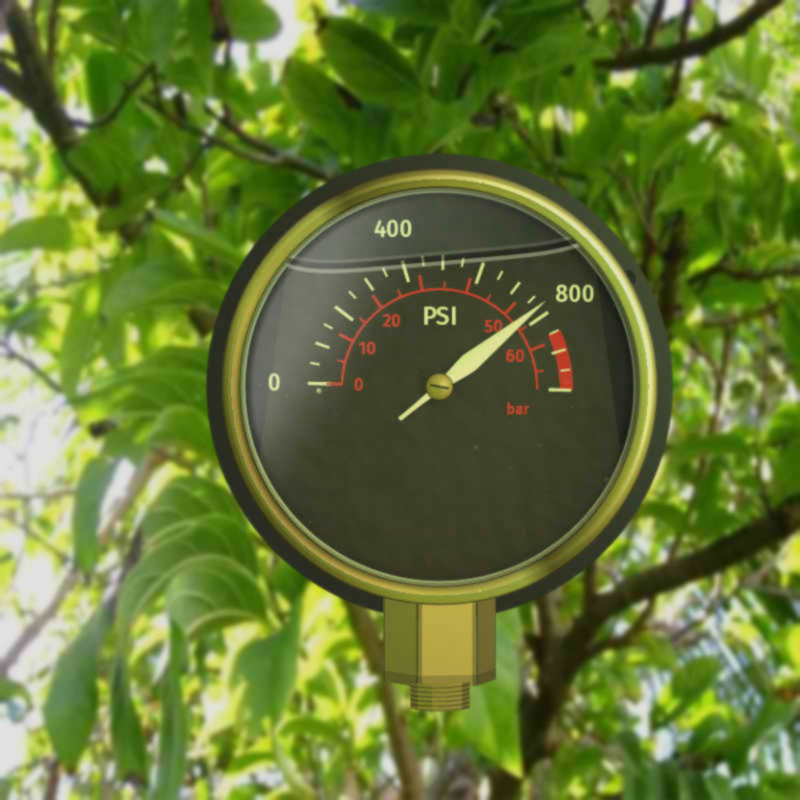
775 psi
